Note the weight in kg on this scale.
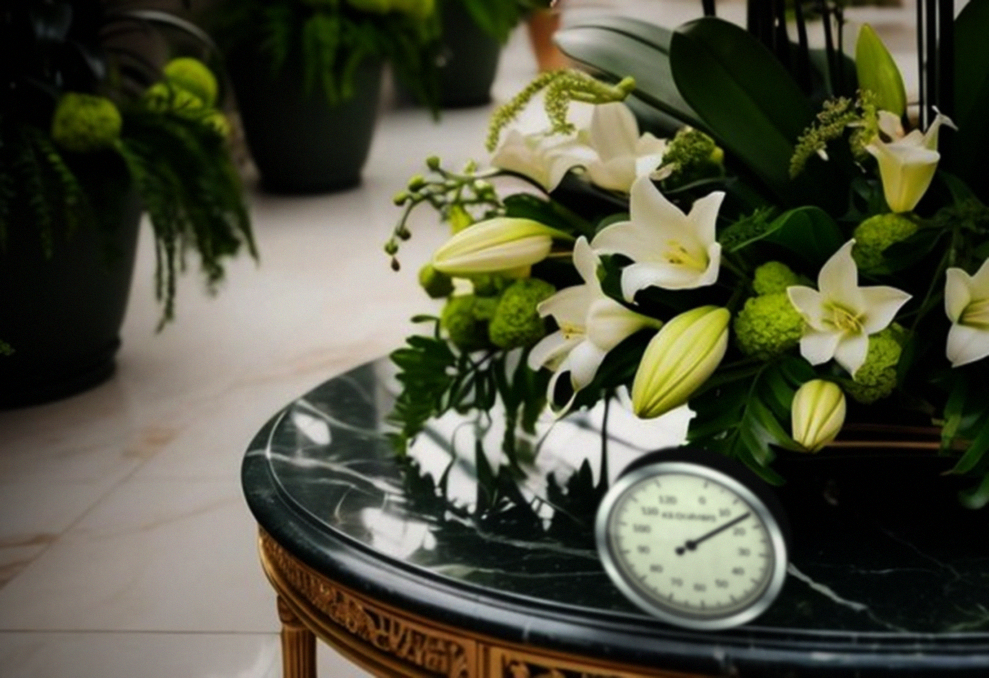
15 kg
